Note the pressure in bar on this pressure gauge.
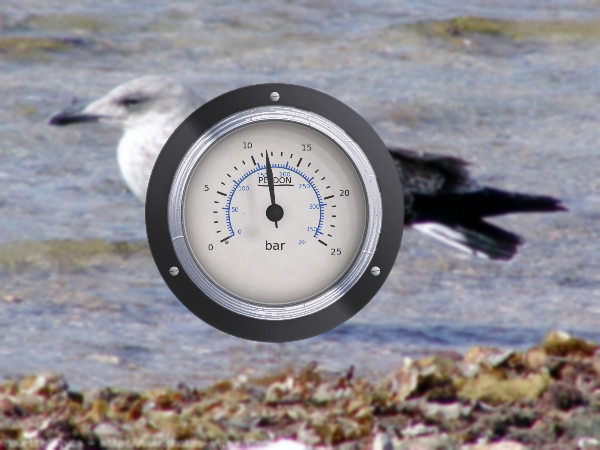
11.5 bar
